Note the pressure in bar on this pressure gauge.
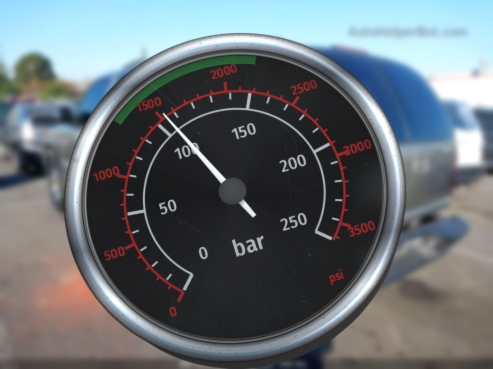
105 bar
